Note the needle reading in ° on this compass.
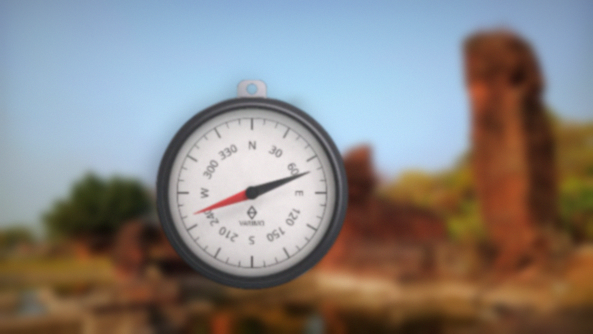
250 °
